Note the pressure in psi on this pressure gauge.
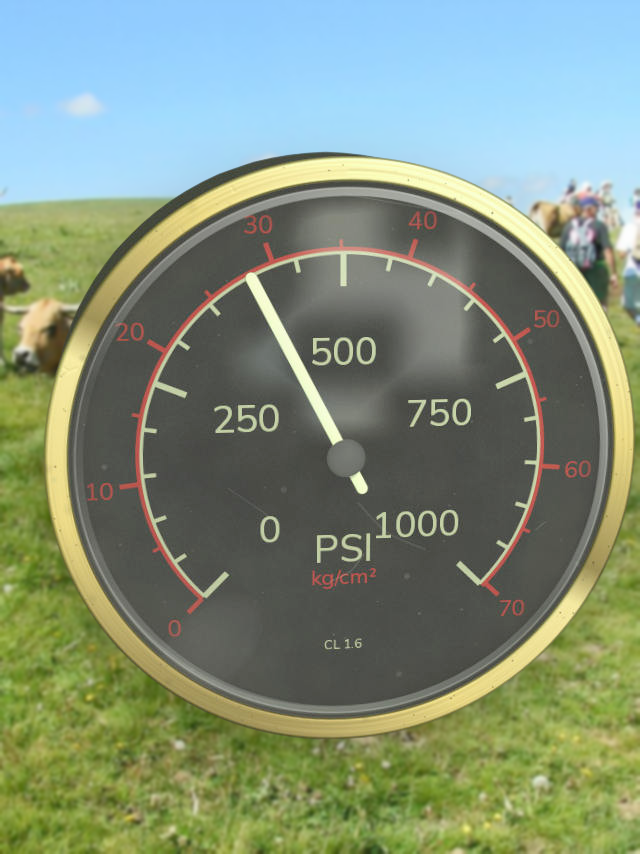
400 psi
